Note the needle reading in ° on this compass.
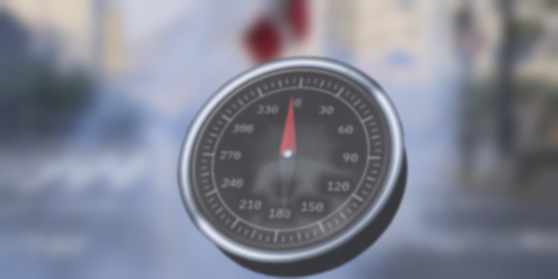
355 °
